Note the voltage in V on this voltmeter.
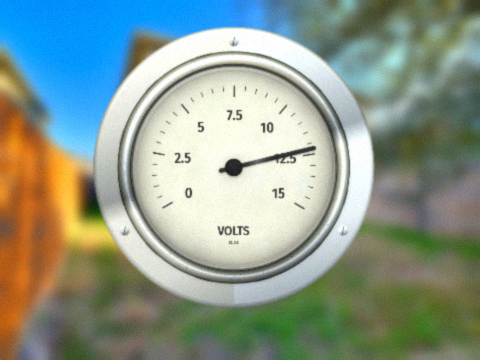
12.25 V
